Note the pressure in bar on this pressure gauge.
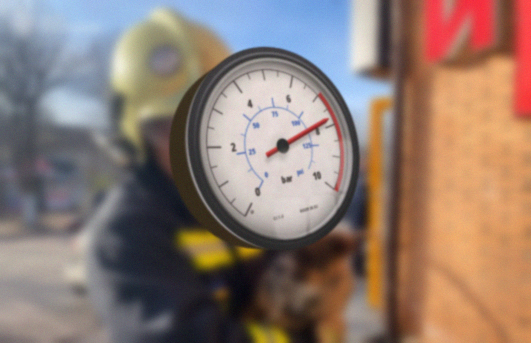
7.75 bar
